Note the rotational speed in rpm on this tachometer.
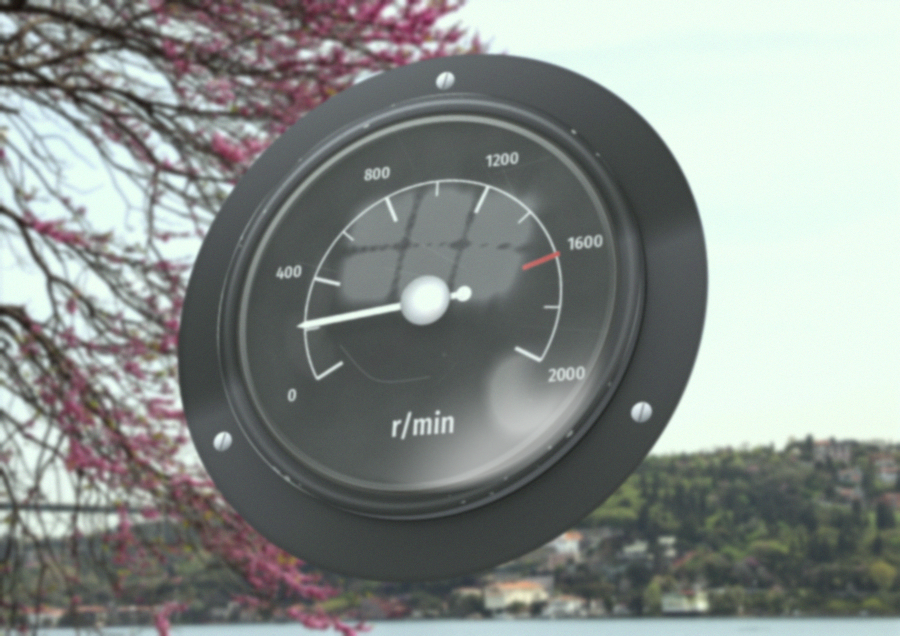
200 rpm
